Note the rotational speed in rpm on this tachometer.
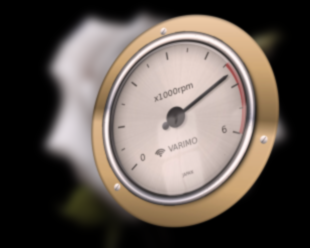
4750 rpm
